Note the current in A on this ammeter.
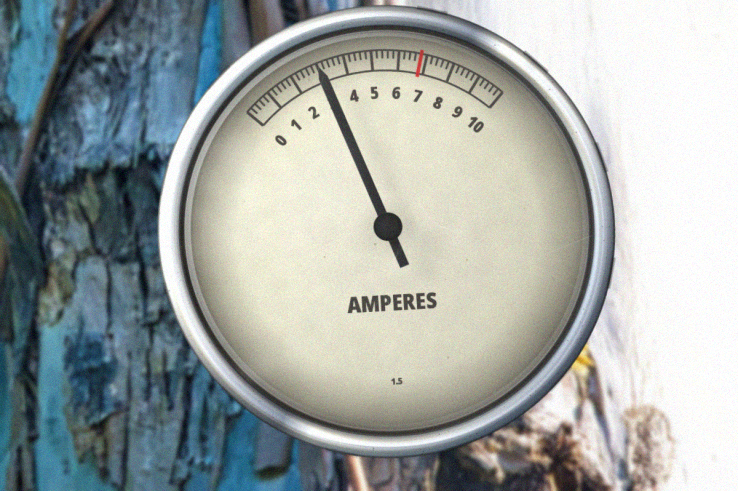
3 A
